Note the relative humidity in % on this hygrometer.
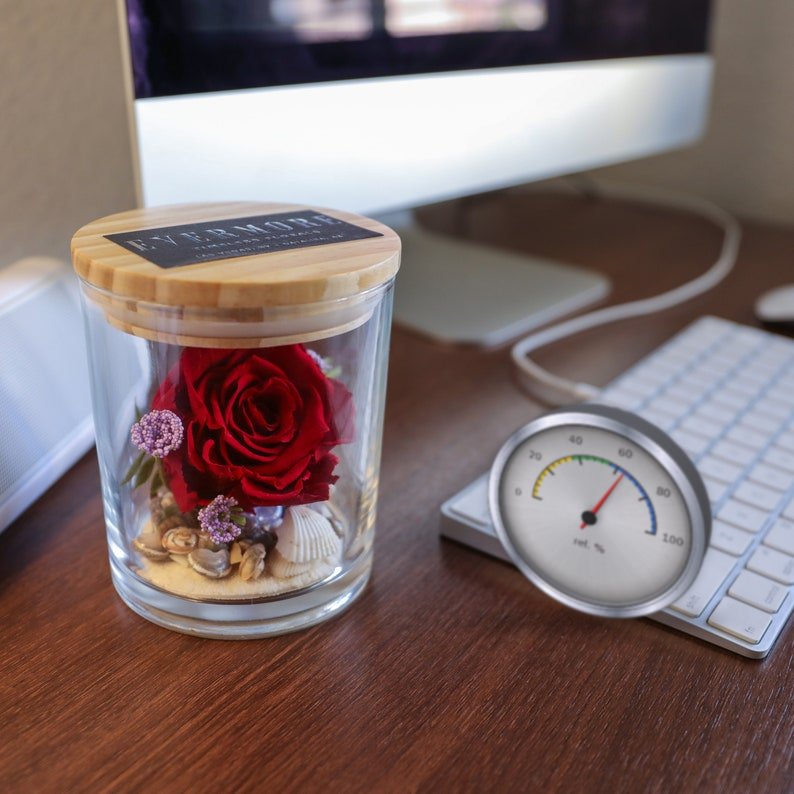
64 %
